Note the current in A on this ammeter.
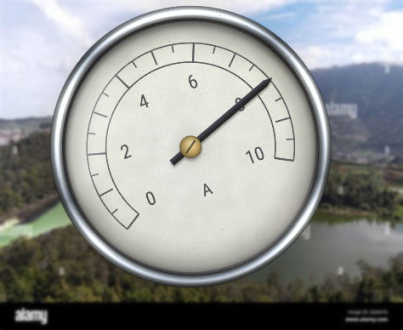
8 A
